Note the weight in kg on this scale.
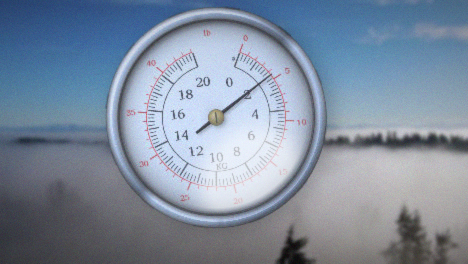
2 kg
